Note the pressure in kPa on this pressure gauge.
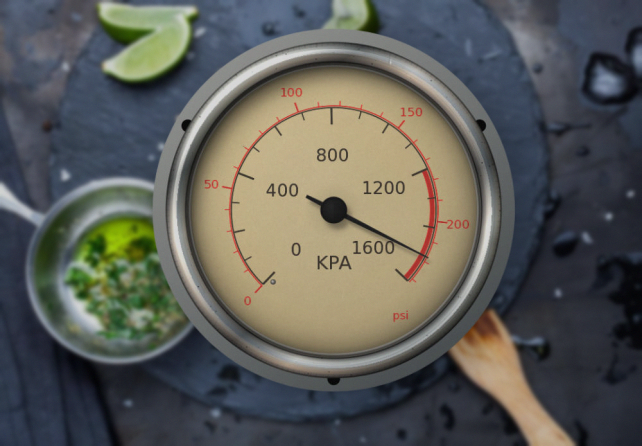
1500 kPa
